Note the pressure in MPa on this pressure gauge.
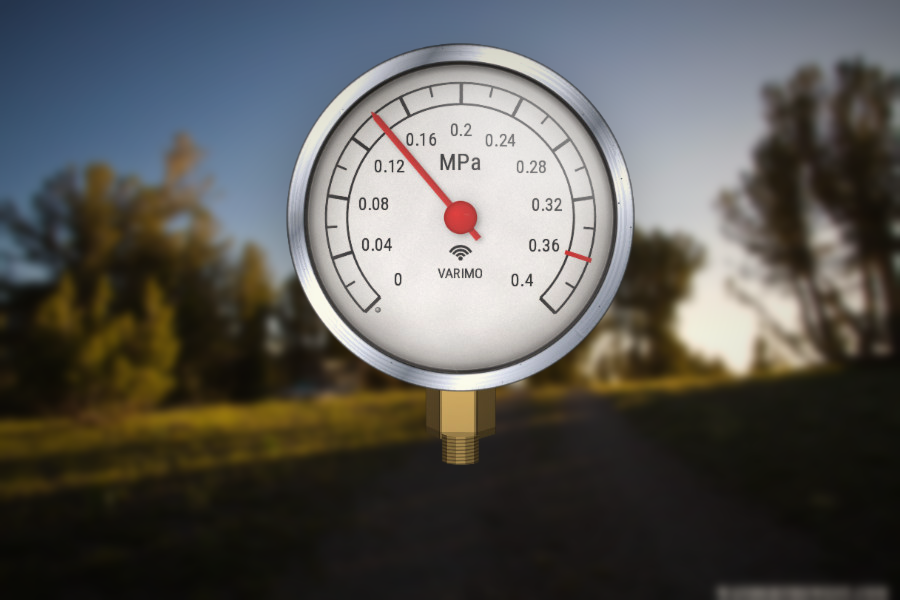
0.14 MPa
